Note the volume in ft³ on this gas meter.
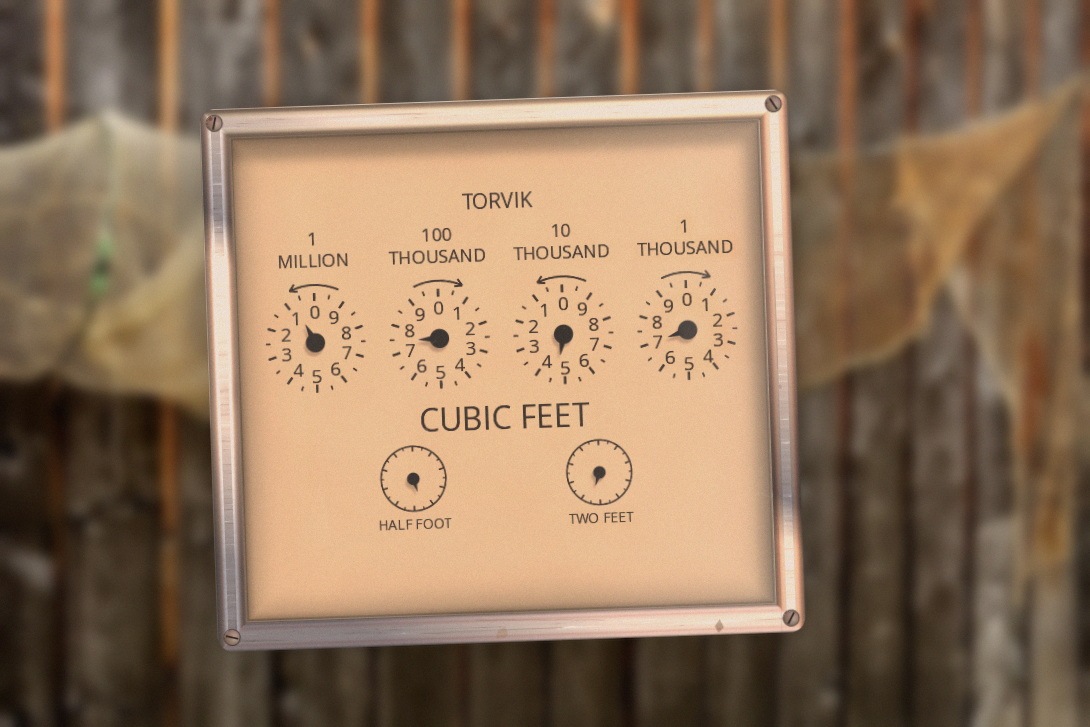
74700 ft³
